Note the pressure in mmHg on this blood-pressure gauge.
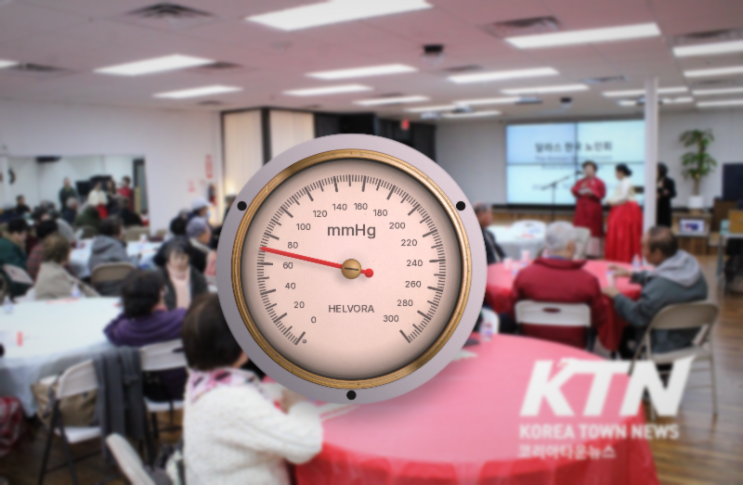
70 mmHg
